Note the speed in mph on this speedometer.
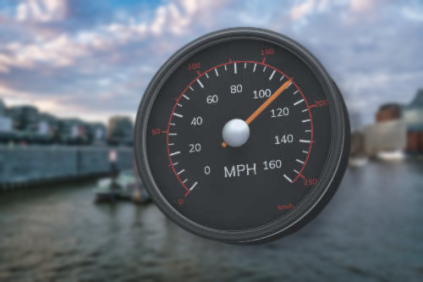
110 mph
